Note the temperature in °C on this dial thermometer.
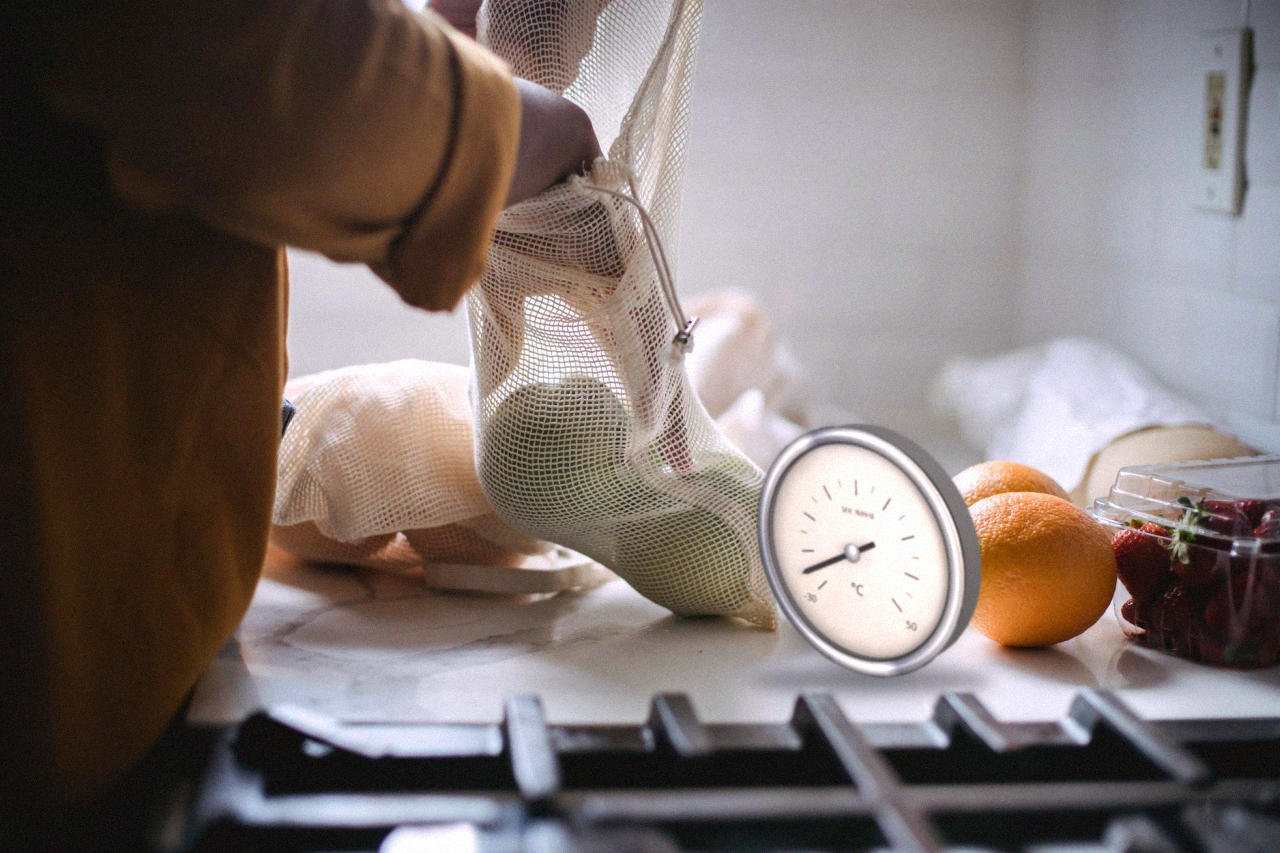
-25 °C
